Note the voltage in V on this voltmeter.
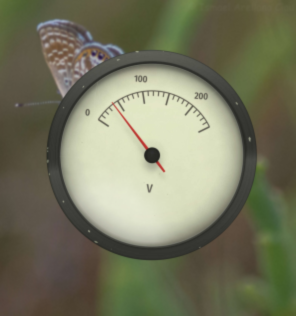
40 V
